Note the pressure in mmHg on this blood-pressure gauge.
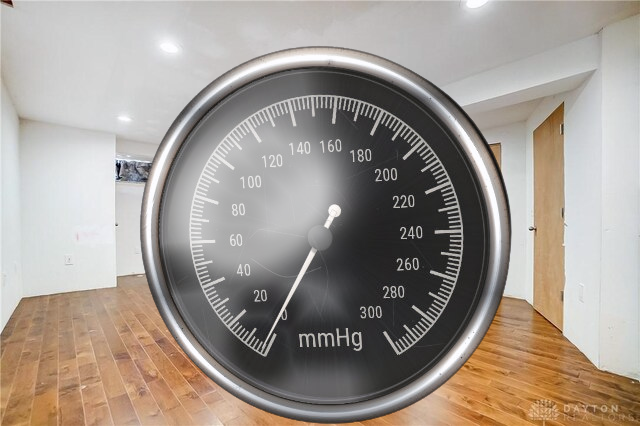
2 mmHg
